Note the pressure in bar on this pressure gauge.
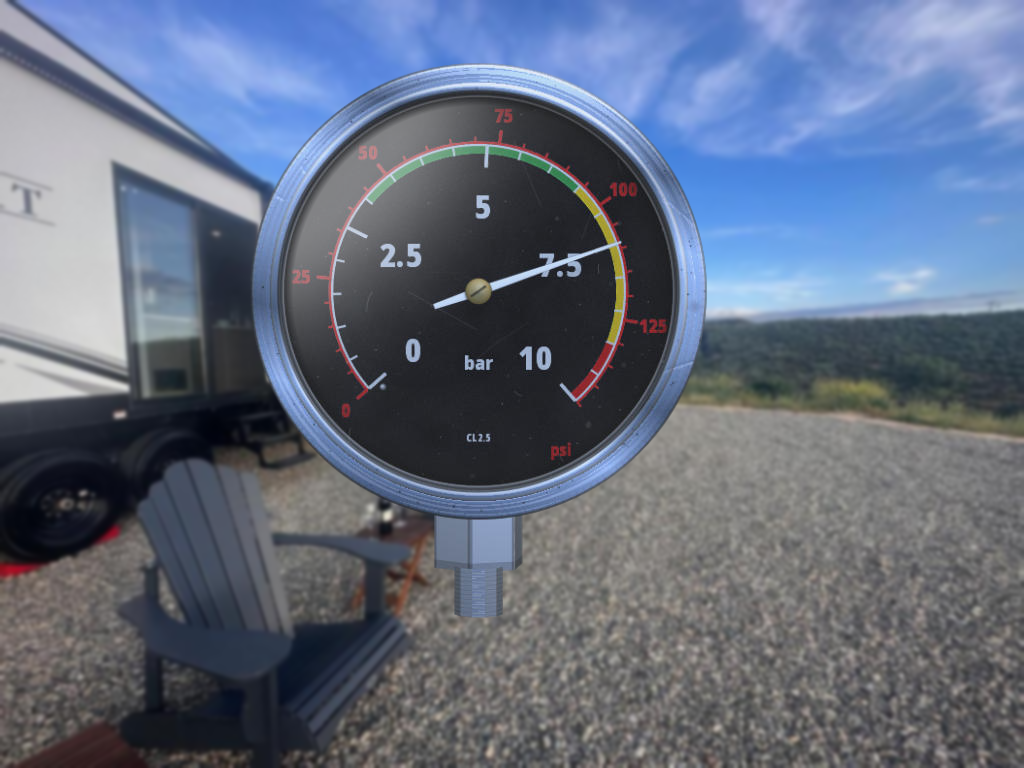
7.5 bar
